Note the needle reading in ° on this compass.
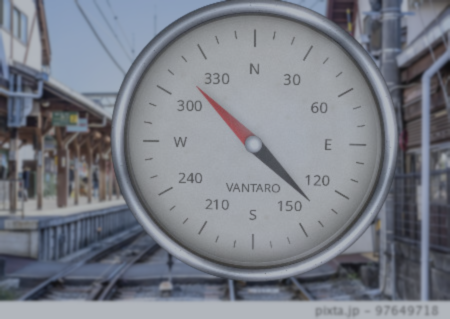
315 °
